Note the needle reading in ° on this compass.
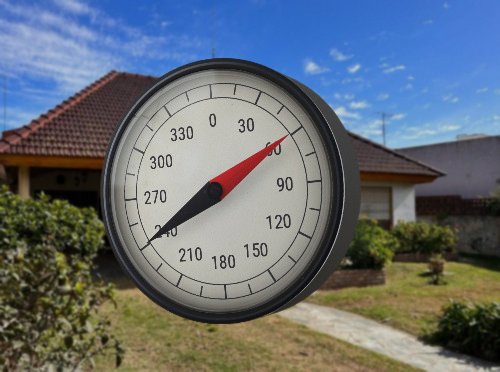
60 °
